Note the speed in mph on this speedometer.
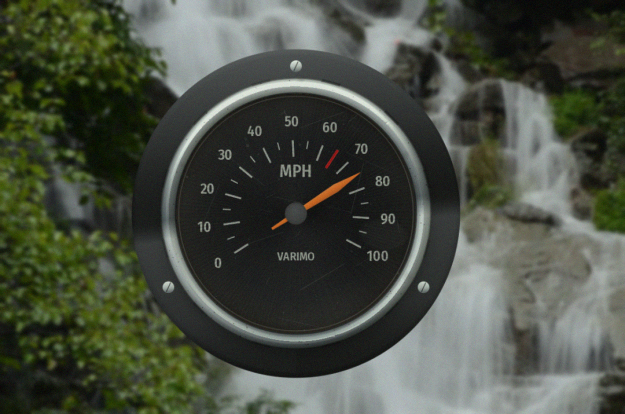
75 mph
